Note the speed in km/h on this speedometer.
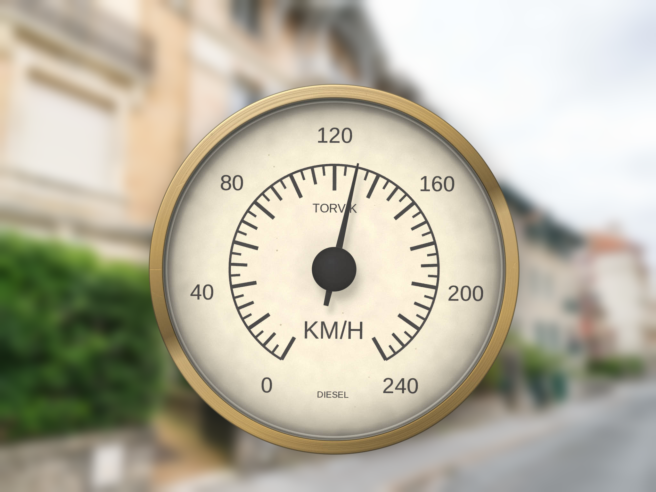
130 km/h
